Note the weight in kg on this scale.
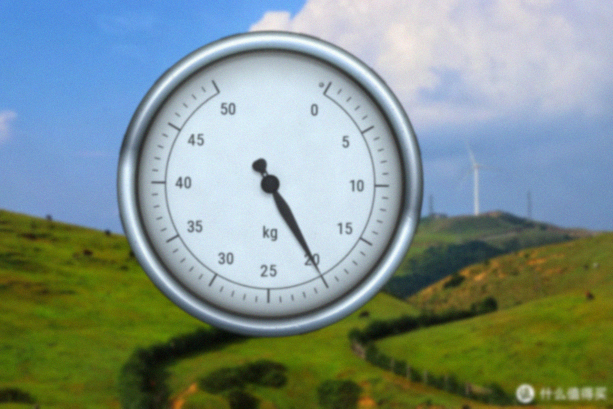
20 kg
